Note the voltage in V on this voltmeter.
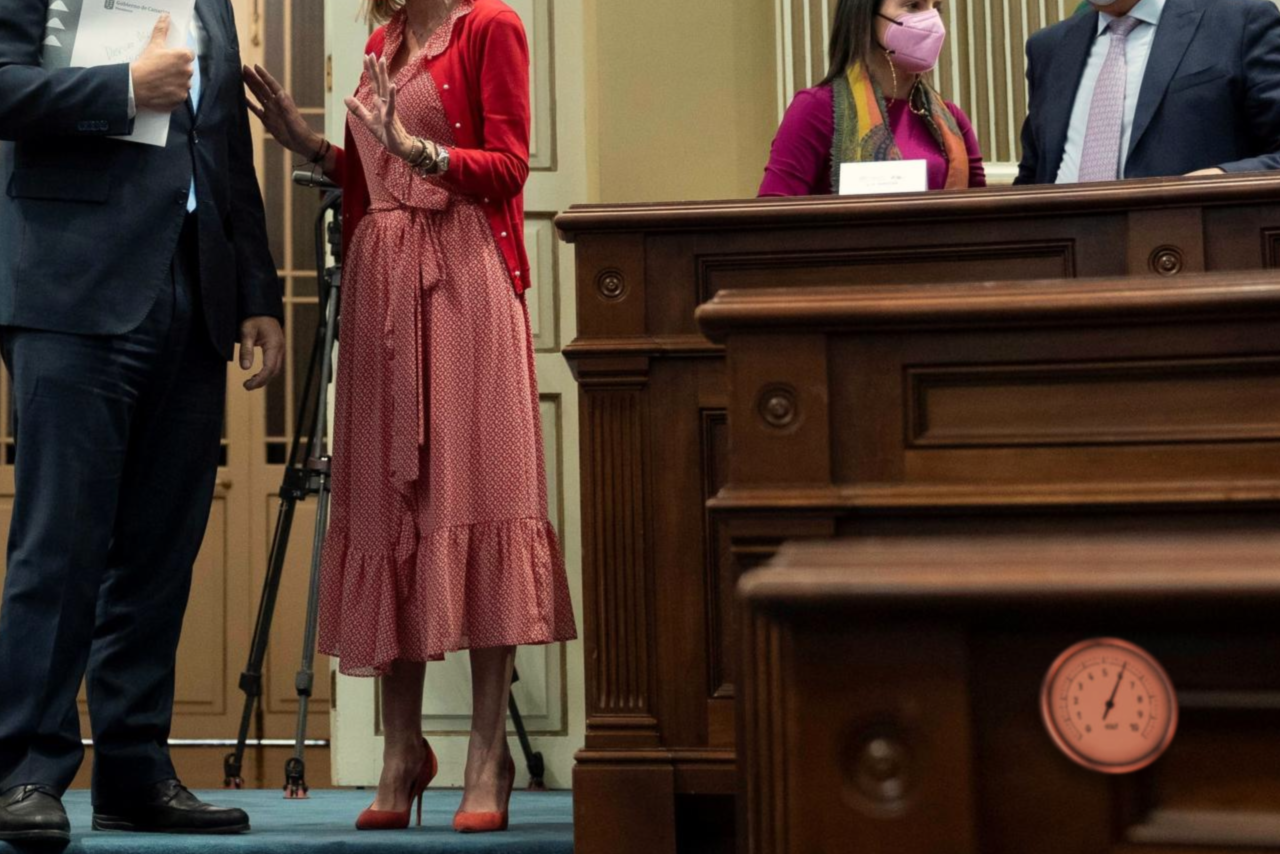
6 V
